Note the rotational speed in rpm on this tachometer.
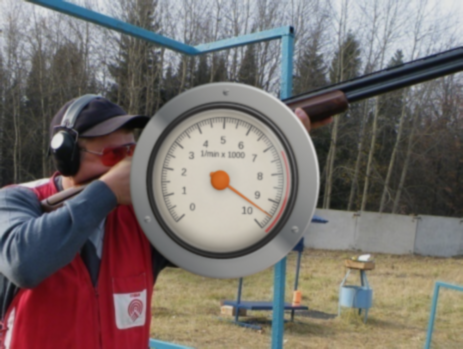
9500 rpm
